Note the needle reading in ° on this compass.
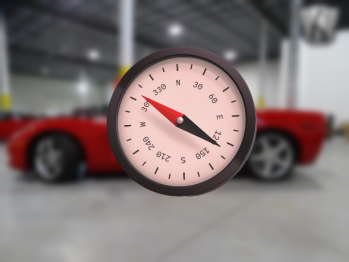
307.5 °
